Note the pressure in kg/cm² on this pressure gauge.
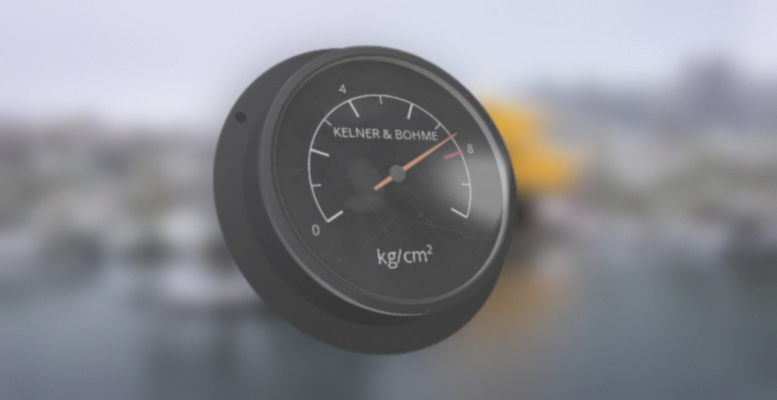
7.5 kg/cm²
